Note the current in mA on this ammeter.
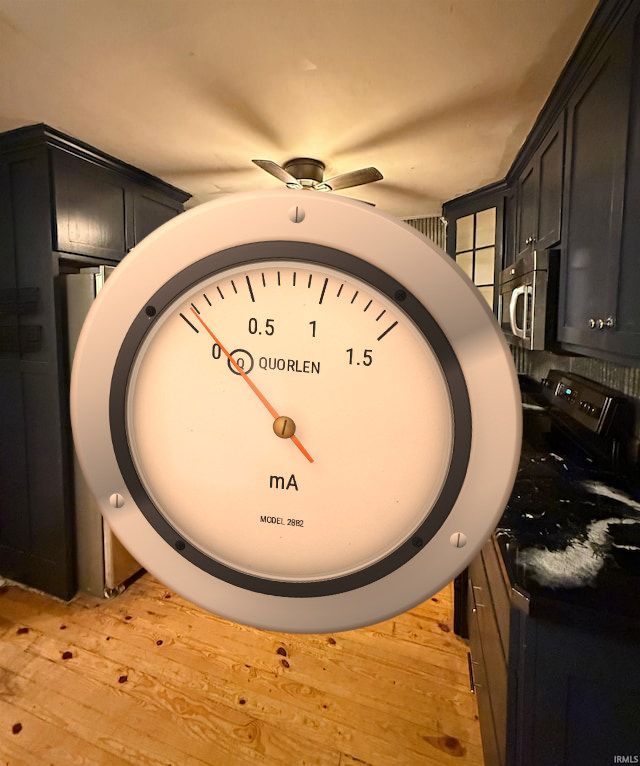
0.1 mA
